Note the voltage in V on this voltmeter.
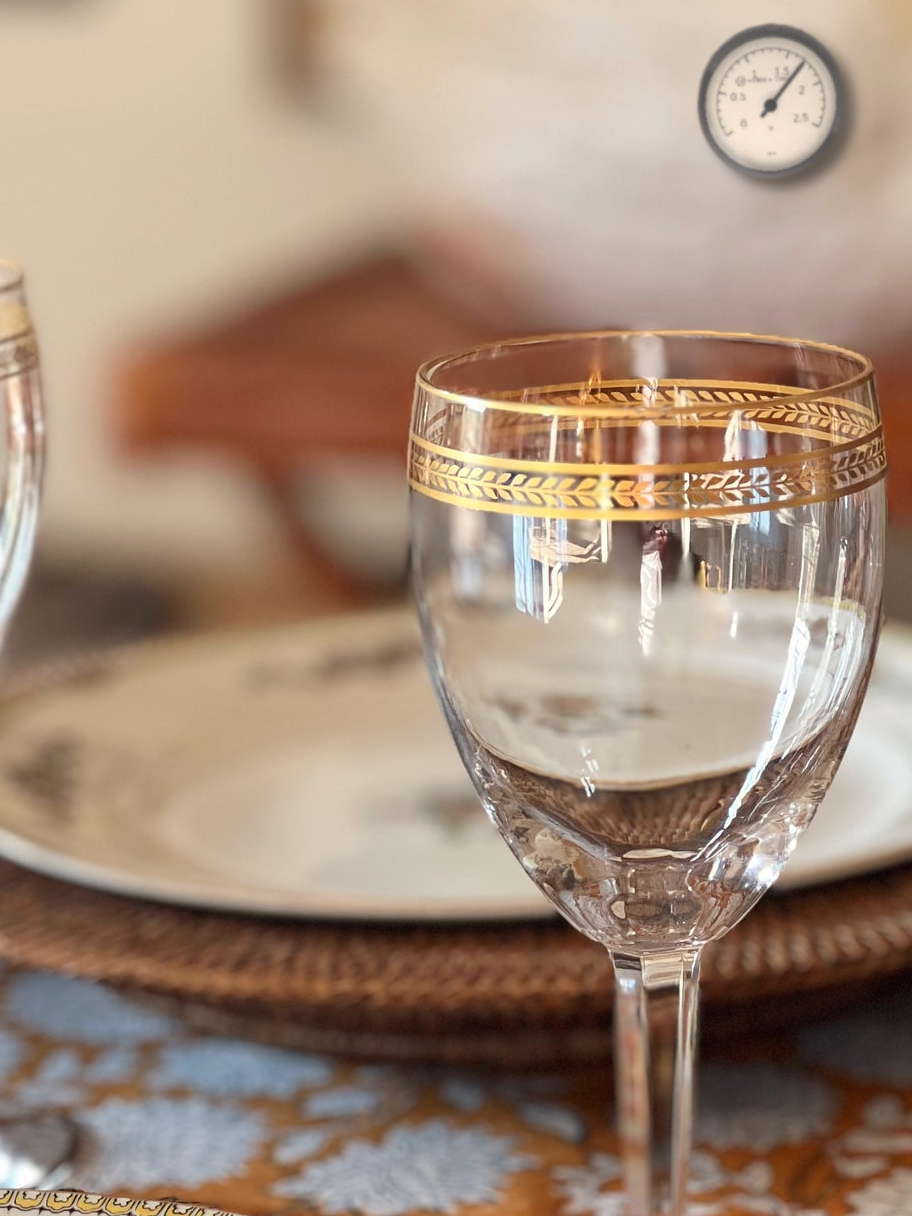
1.7 V
